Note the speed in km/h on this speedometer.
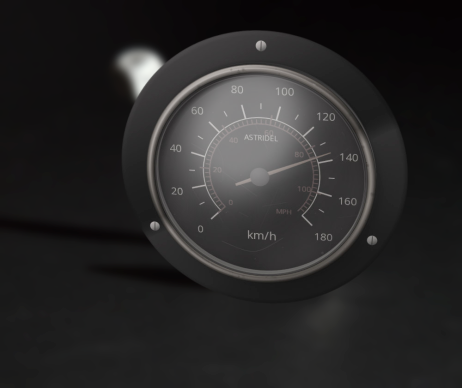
135 km/h
